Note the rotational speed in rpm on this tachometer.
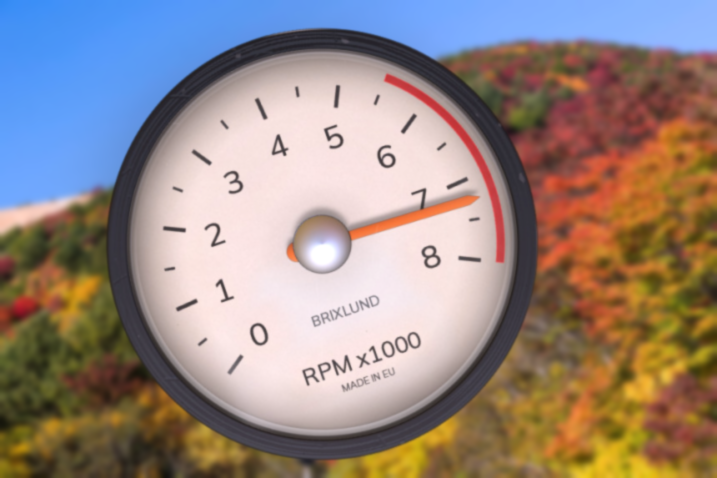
7250 rpm
